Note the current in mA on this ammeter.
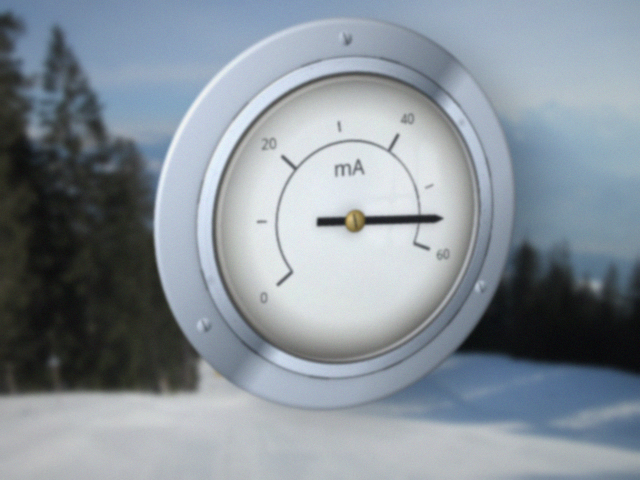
55 mA
